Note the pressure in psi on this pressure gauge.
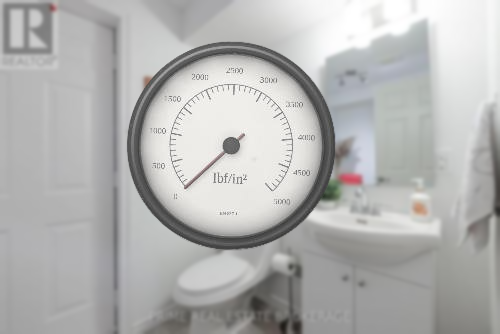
0 psi
